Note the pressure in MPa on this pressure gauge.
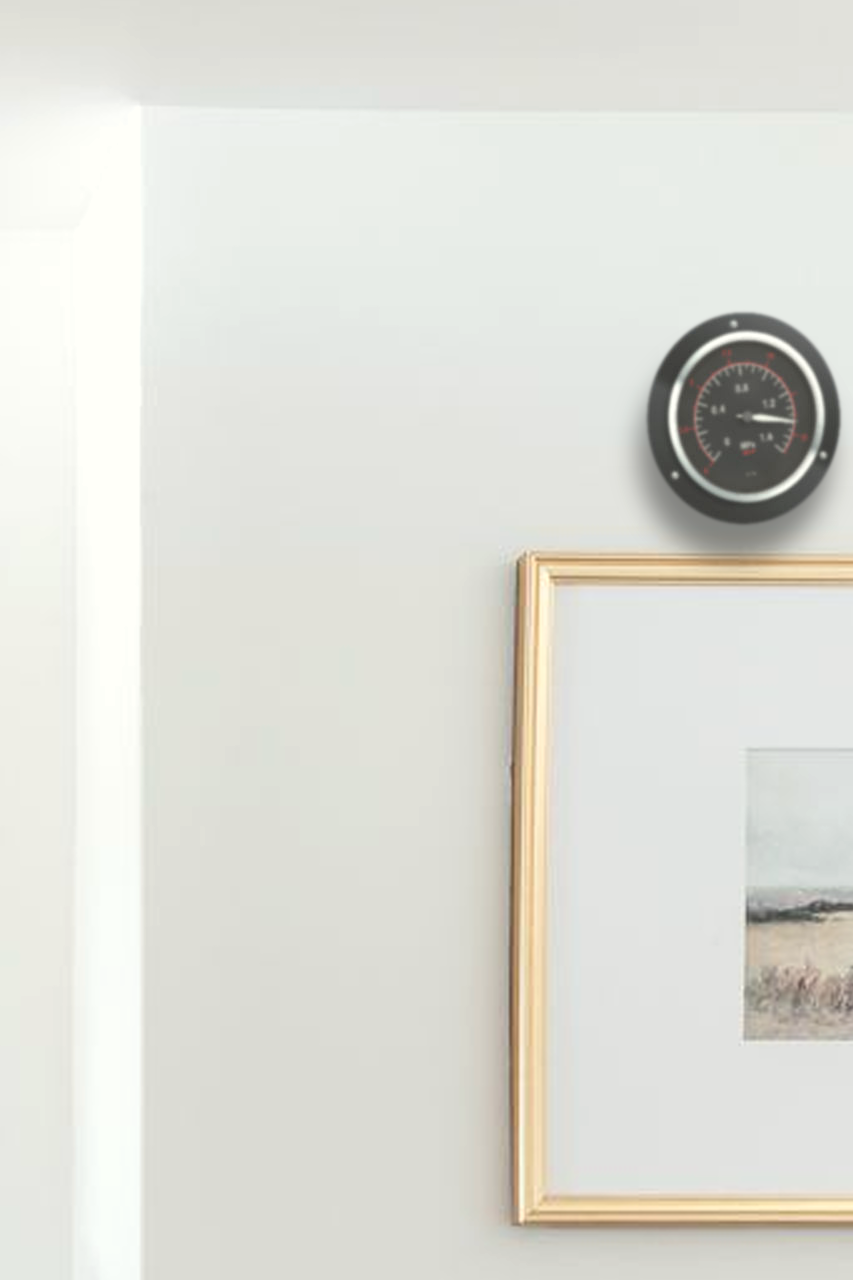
1.4 MPa
